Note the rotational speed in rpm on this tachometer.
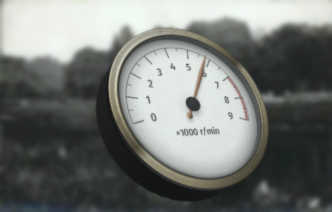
5750 rpm
